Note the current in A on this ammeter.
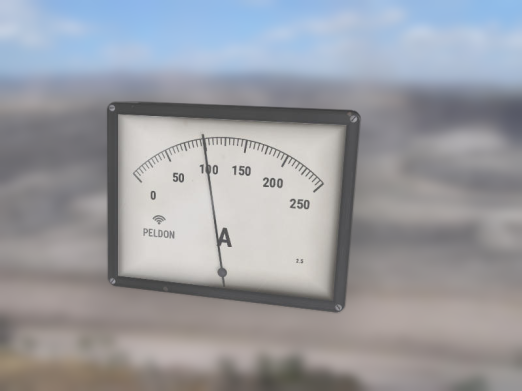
100 A
